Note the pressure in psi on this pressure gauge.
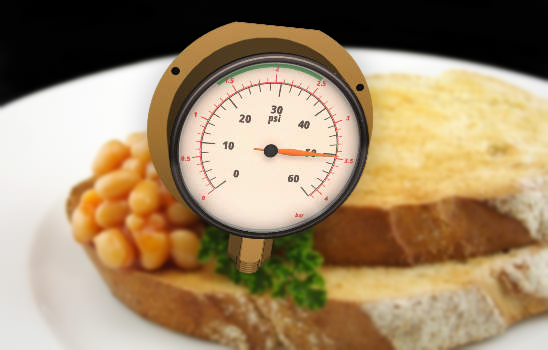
50 psi
